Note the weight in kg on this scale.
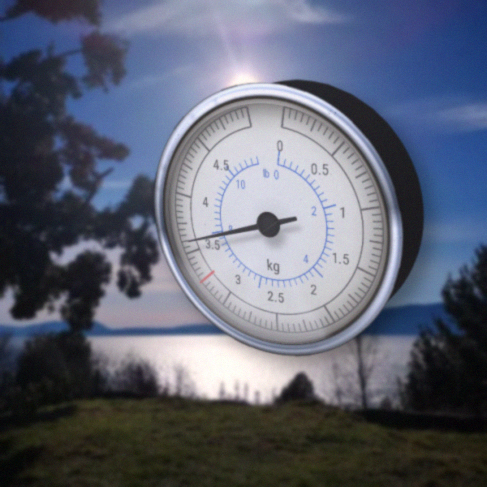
3.6 kg
